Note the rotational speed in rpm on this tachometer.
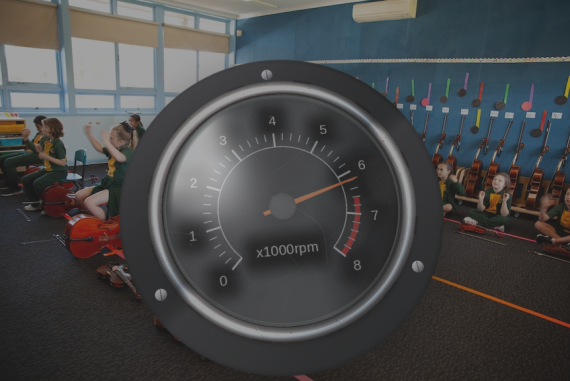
6200 rpm
